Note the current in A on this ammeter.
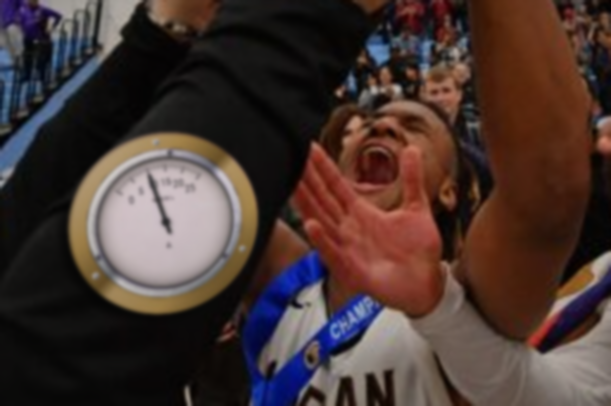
10 A
